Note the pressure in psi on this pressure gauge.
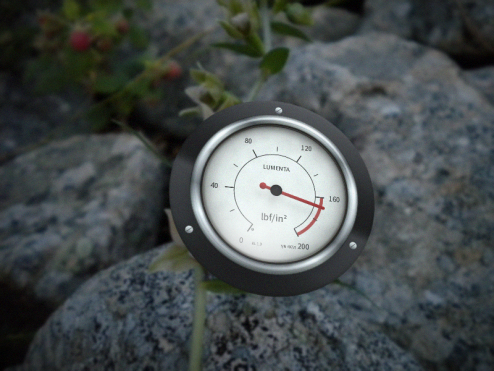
170 psi
